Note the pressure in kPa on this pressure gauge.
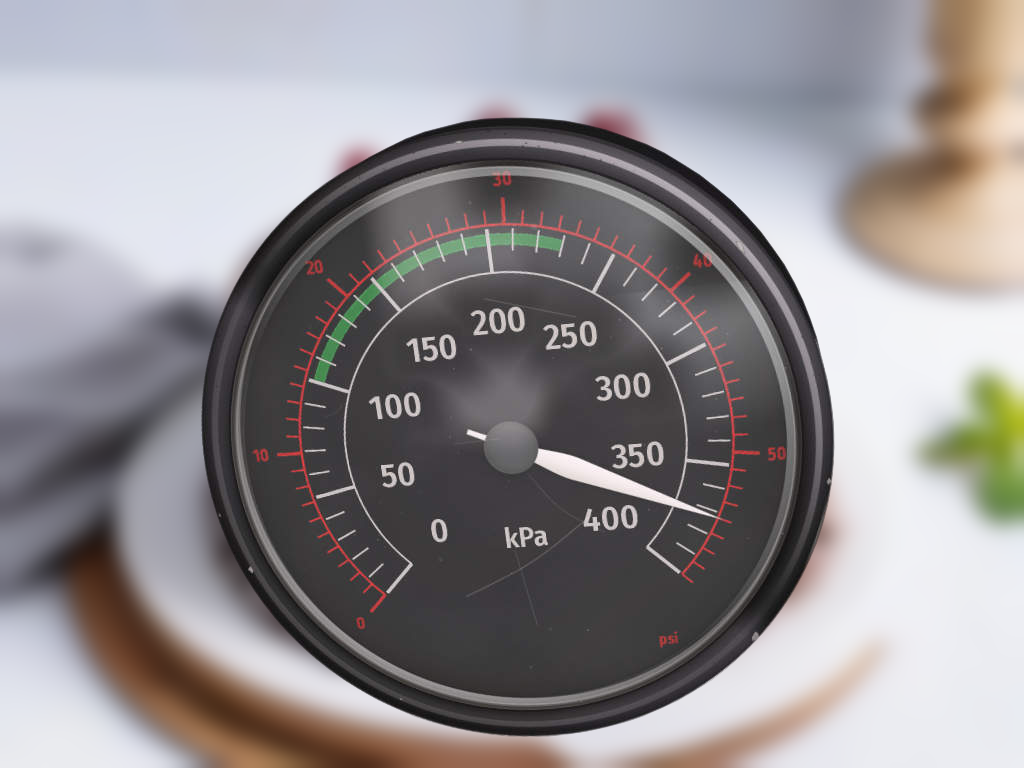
370 kPa
